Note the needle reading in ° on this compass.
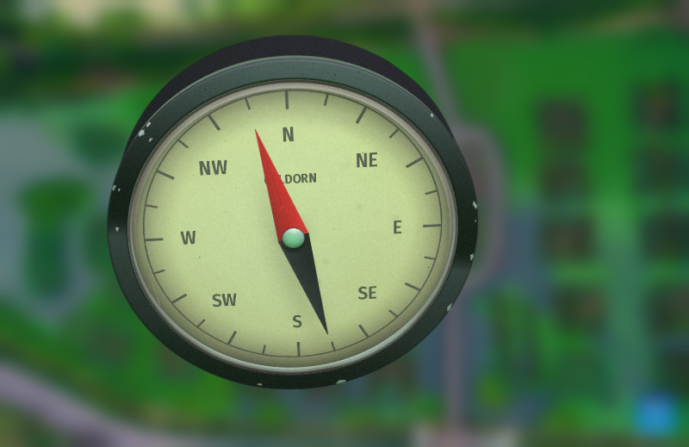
345 °
